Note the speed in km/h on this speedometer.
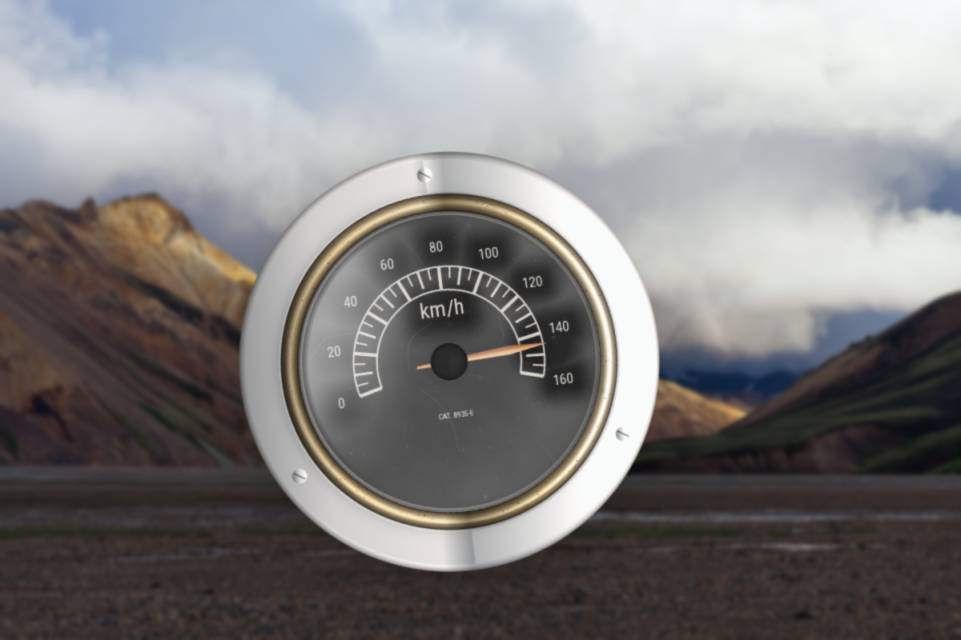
145 km/h
